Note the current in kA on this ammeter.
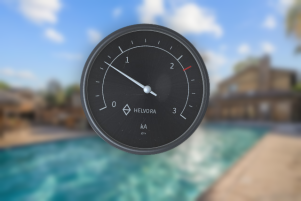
0.7 kA
